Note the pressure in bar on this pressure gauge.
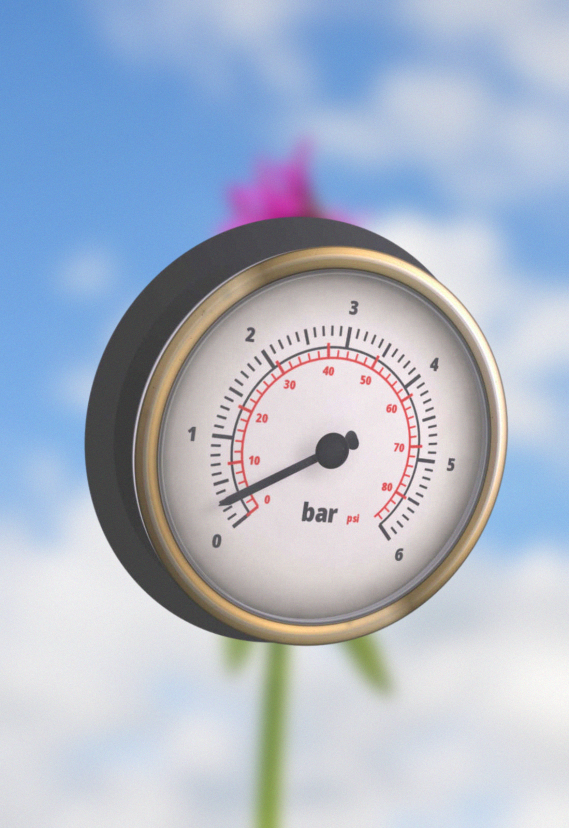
0.3 bar
